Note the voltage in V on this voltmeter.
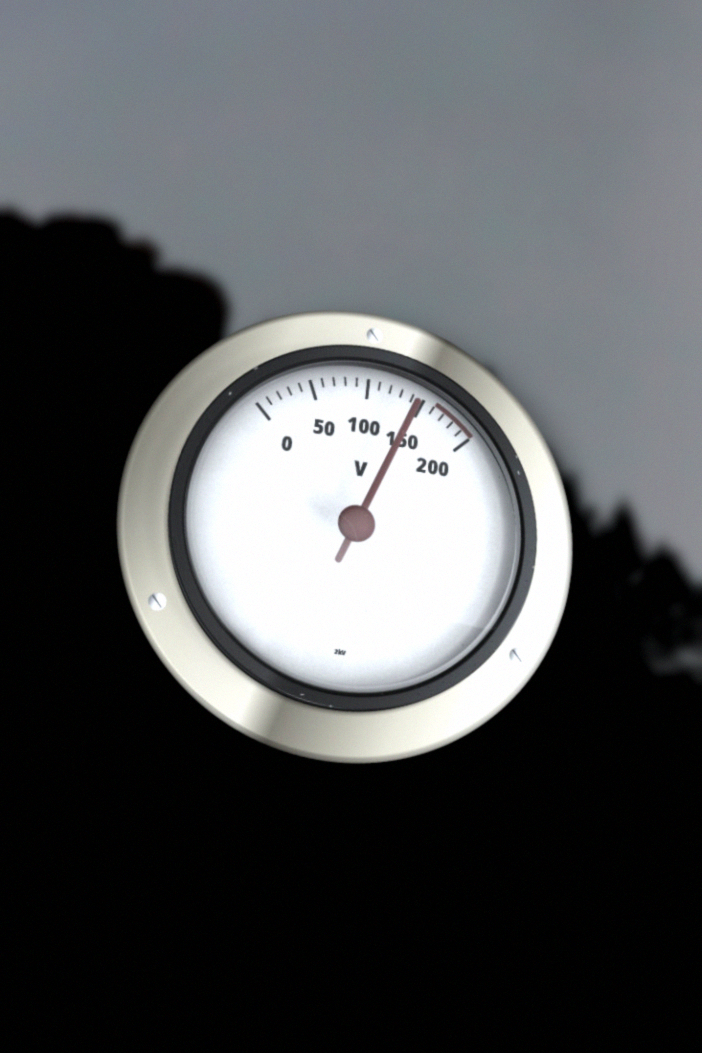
145 V
